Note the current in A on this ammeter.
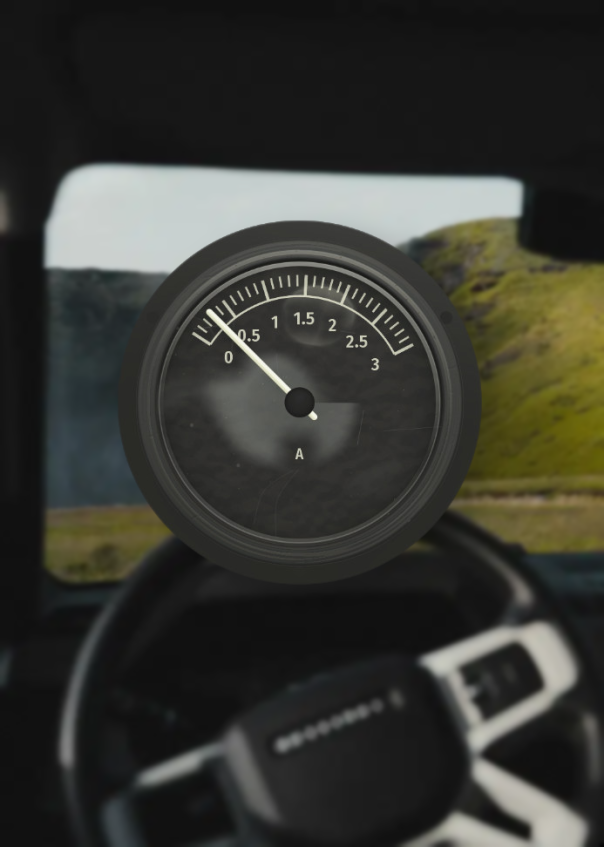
0.3 A
